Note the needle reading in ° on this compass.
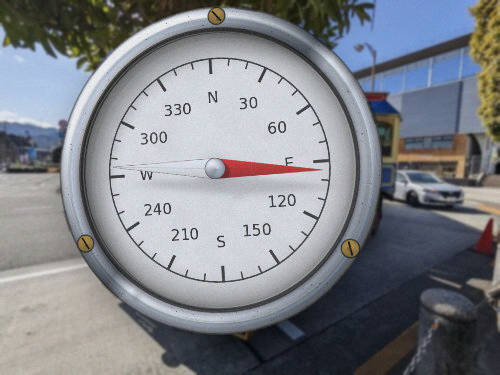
95 °
